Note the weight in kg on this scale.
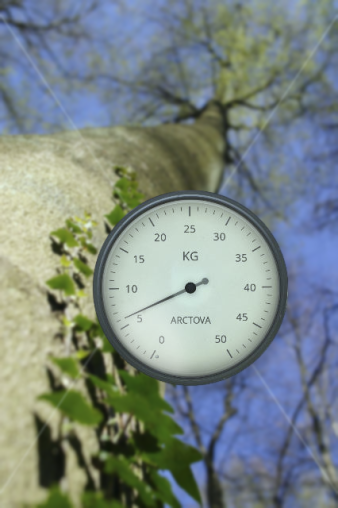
6 kg
